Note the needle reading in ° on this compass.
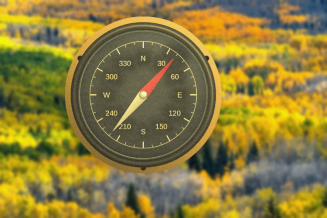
40 °
